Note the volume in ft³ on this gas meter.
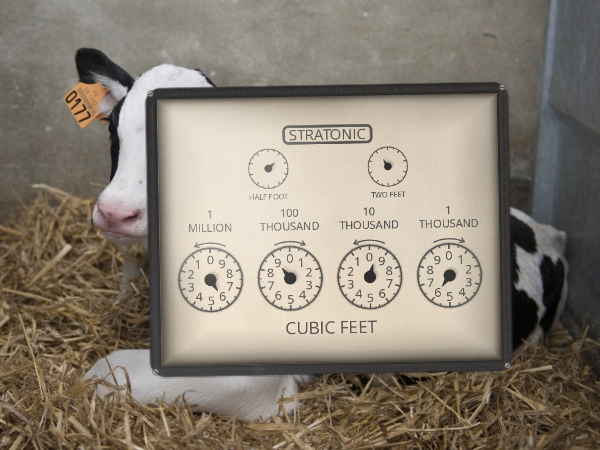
589600 ft³
